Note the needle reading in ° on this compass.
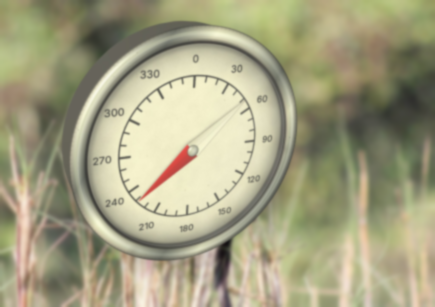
230 °
